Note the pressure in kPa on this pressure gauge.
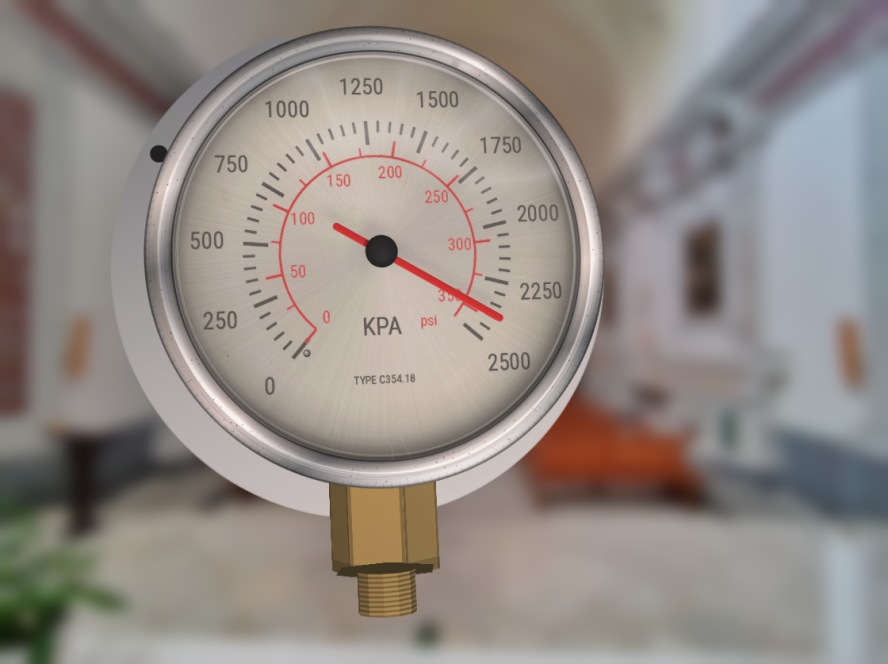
2400 kPa
